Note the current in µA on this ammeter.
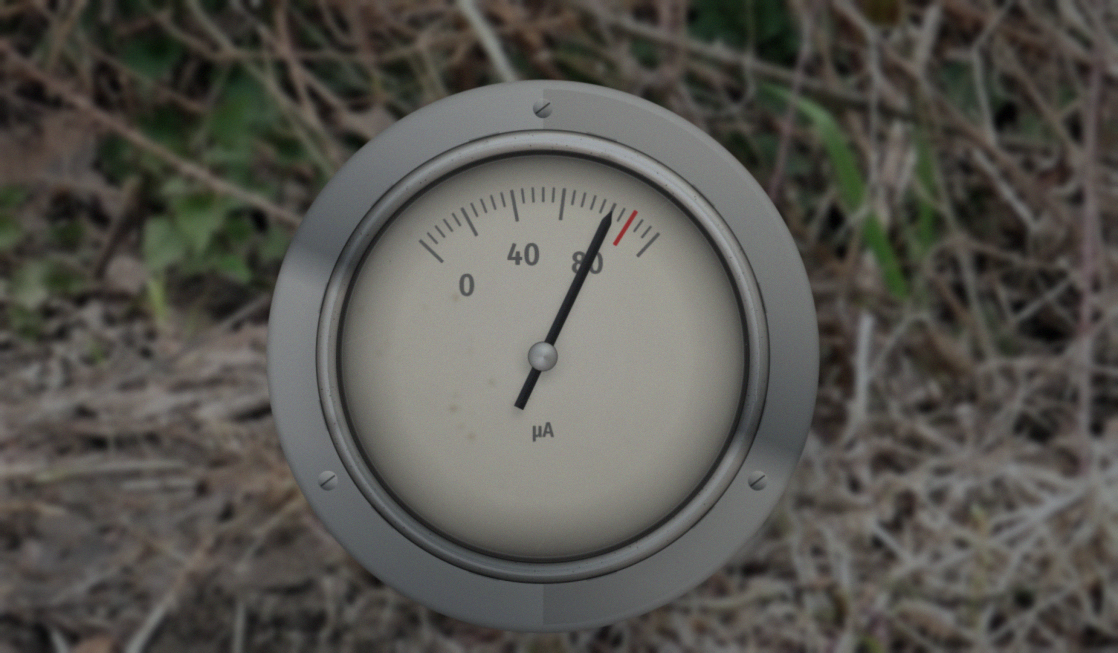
80 µA
